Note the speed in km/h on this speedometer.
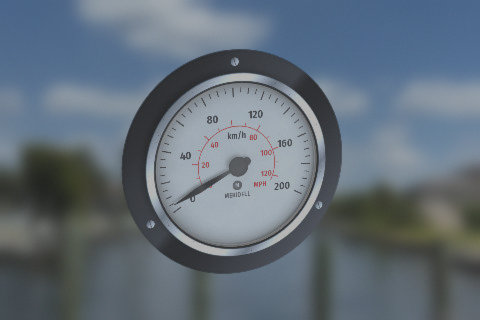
5 km/h
